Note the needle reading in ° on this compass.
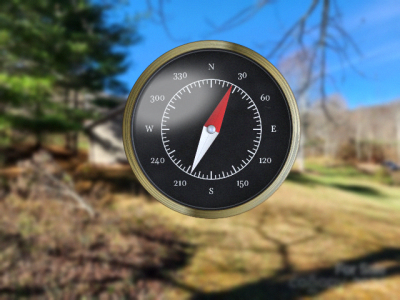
25 °
